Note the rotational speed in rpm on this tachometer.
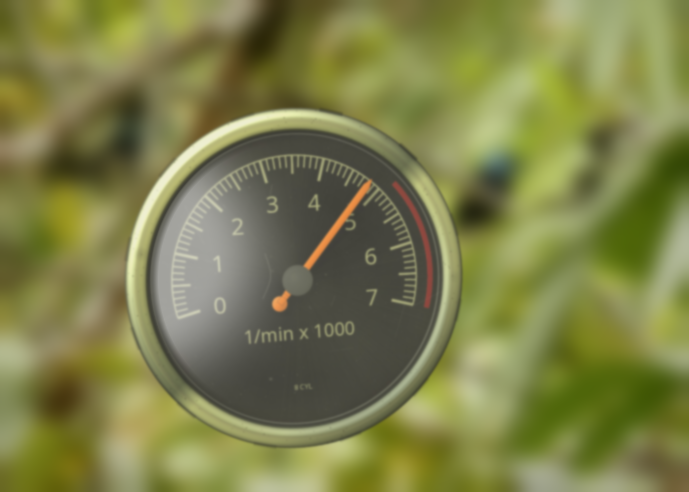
4800 rpm
